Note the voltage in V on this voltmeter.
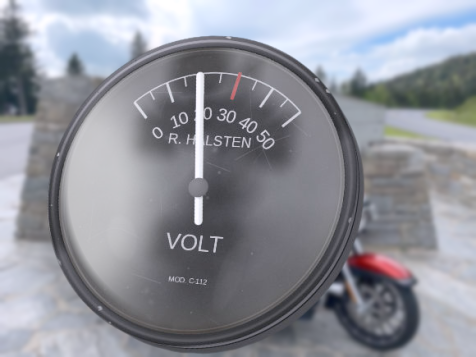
20 V
